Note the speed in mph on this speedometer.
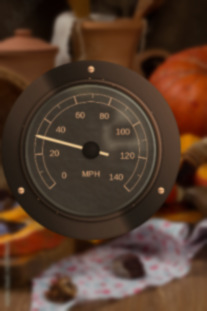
30 mph
